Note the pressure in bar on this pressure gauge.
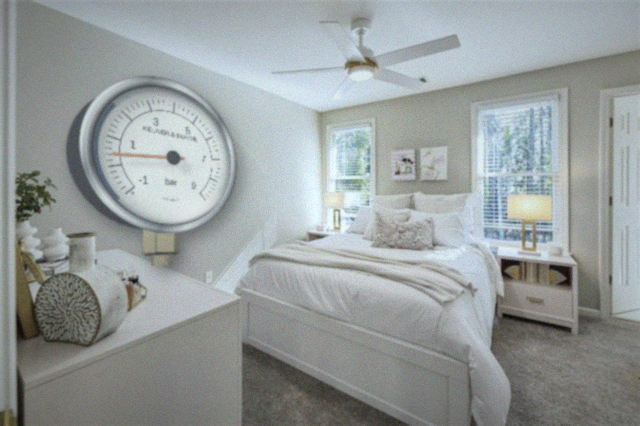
0.4 bar
